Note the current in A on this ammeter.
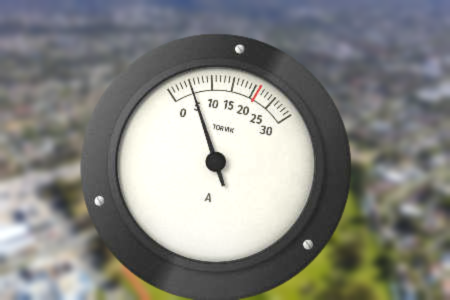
5 A
